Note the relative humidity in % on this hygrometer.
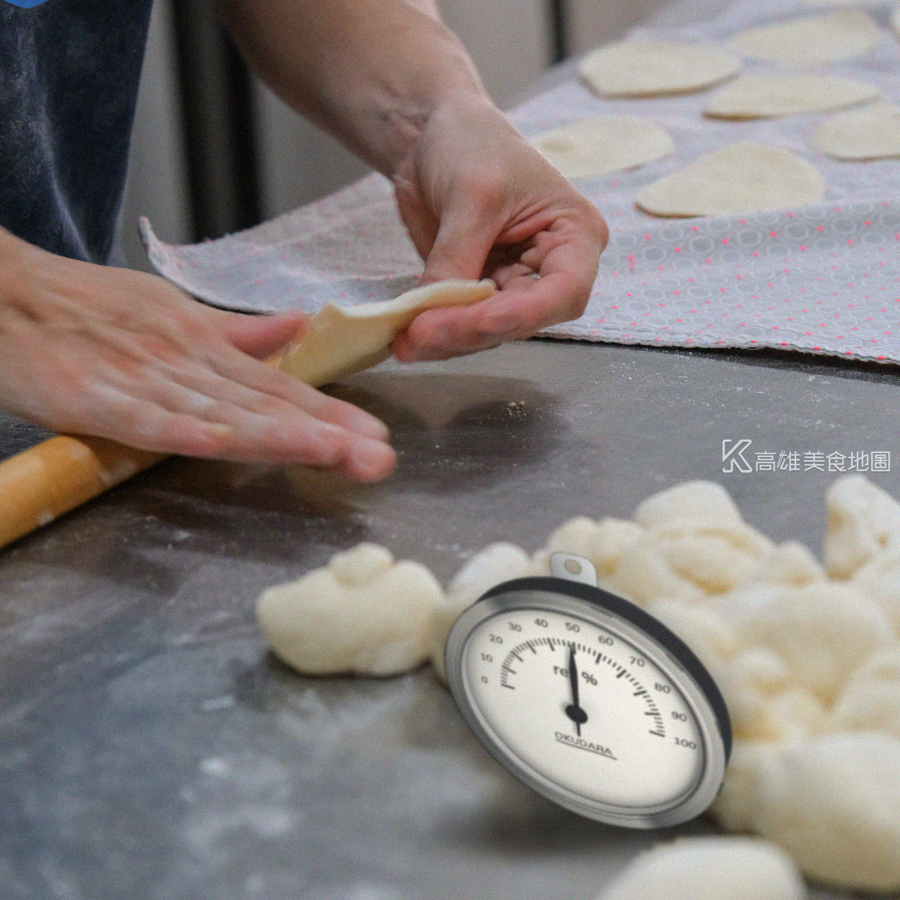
50 %
